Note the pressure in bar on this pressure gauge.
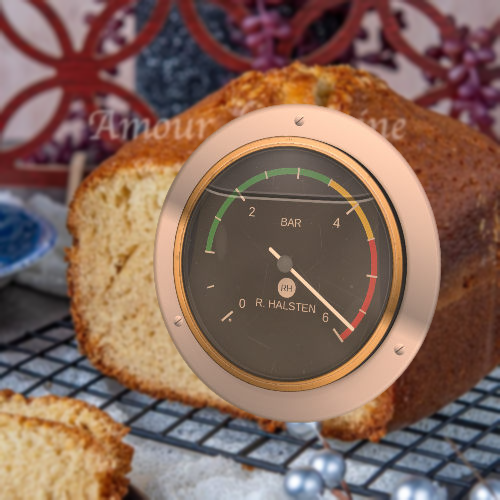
5.75 bar
